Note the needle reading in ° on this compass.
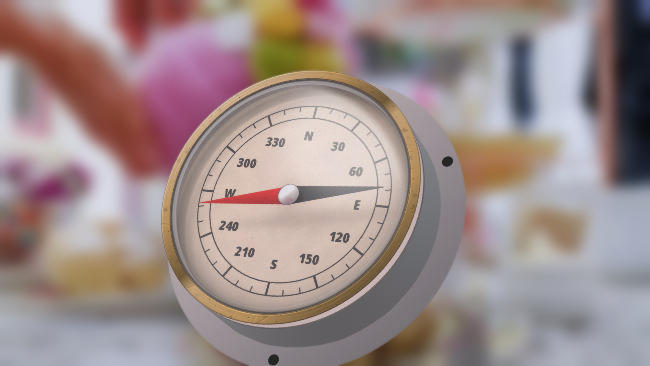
260 °
